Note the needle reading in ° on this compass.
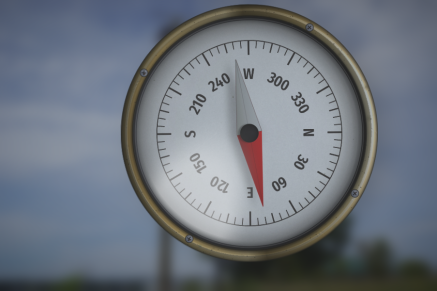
80 °
